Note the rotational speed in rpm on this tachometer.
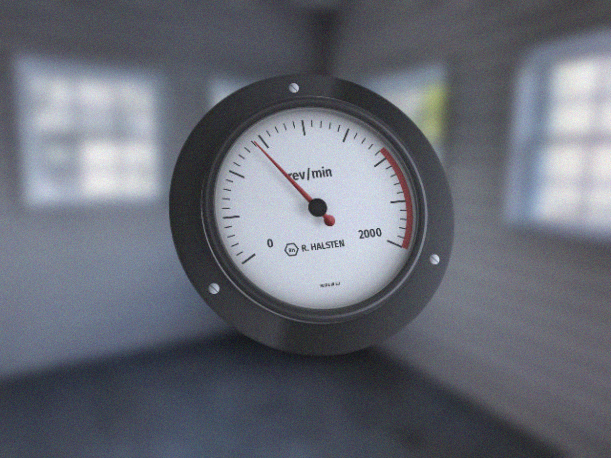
700 rpm
